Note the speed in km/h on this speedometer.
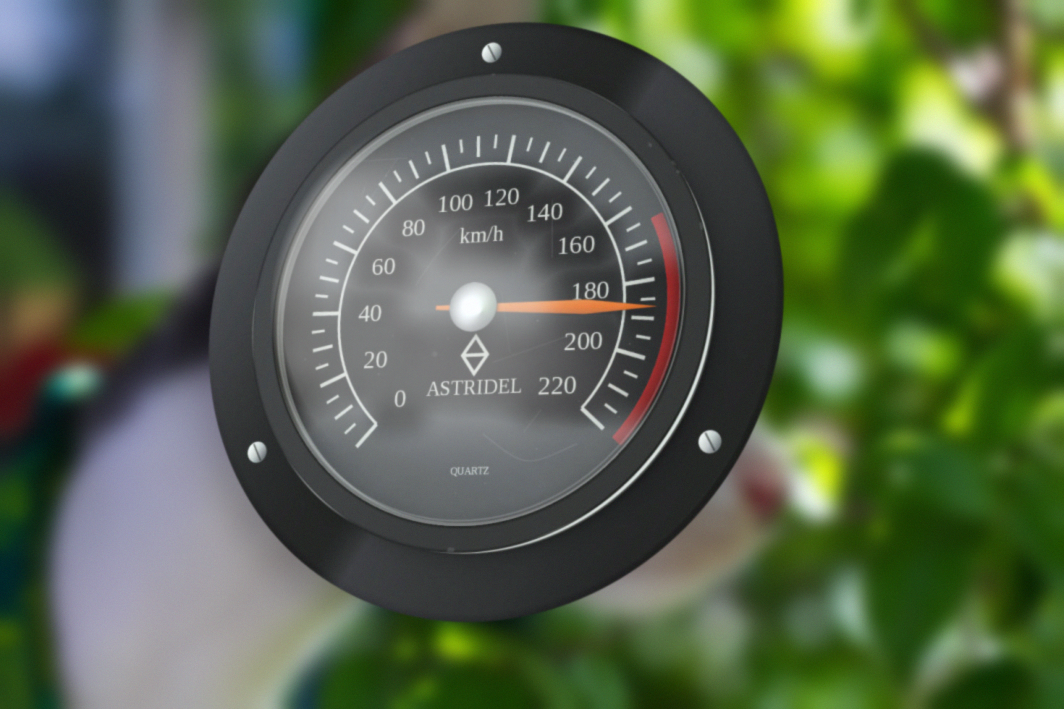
187.5 km/h
